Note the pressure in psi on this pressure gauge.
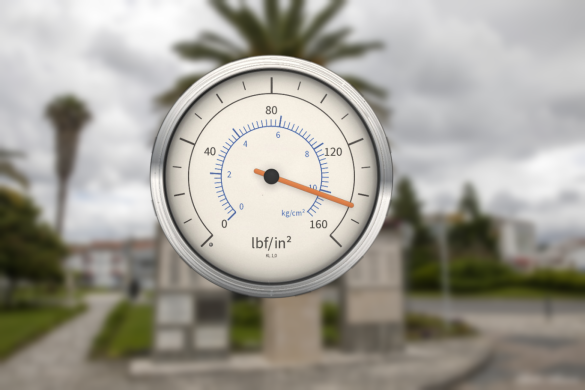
145 psi
